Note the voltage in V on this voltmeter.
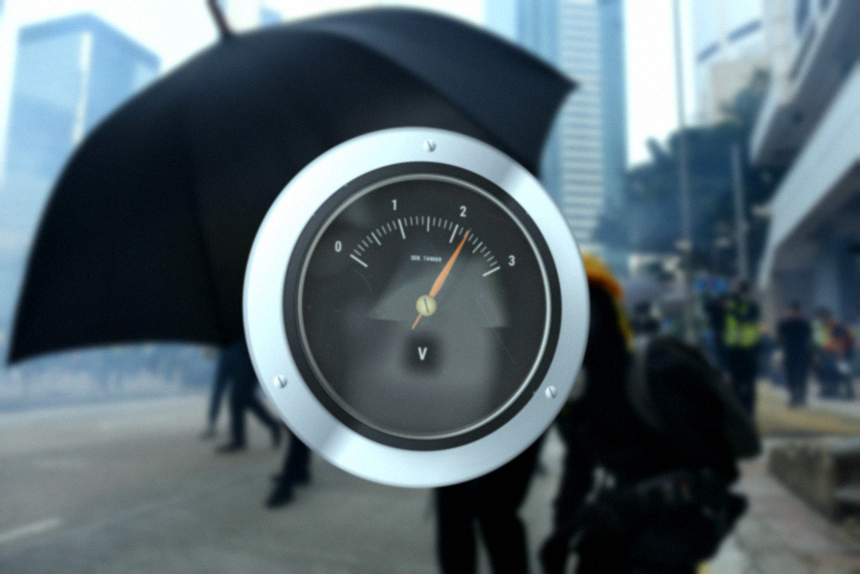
2.2 V
